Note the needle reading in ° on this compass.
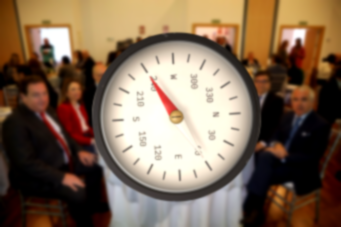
240 °
